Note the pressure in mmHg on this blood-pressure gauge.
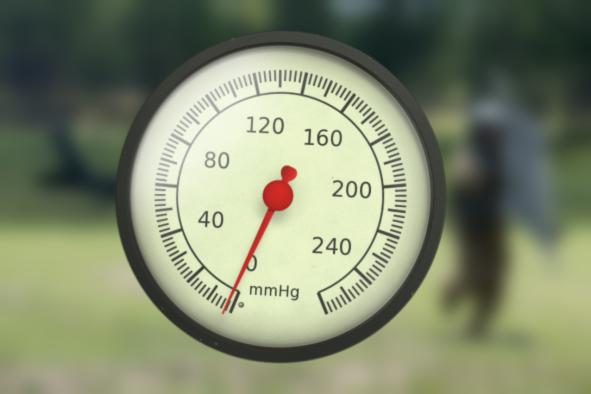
2 mmHg
